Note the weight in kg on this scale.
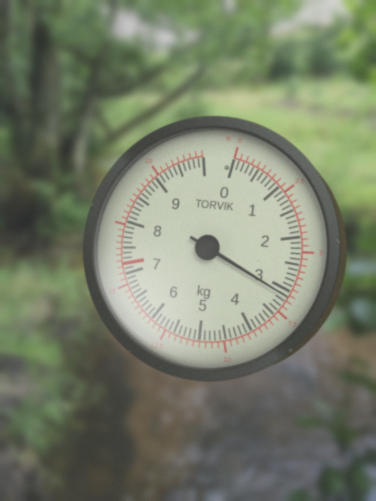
3.1 kg
